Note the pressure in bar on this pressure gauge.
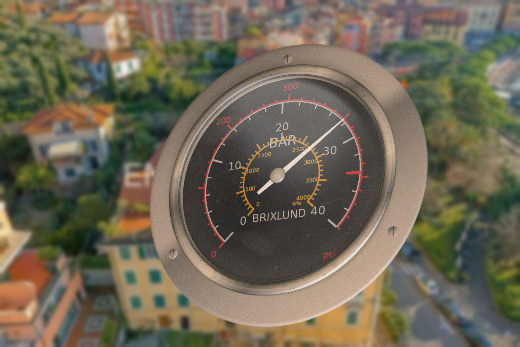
28 bar
